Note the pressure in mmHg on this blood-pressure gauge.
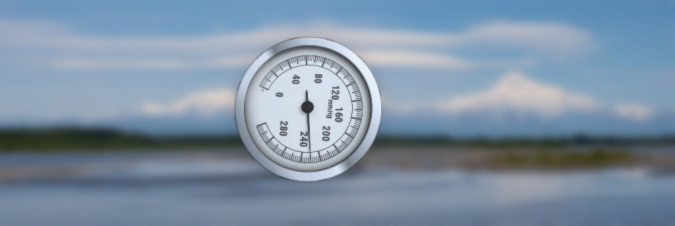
230 mmHg
